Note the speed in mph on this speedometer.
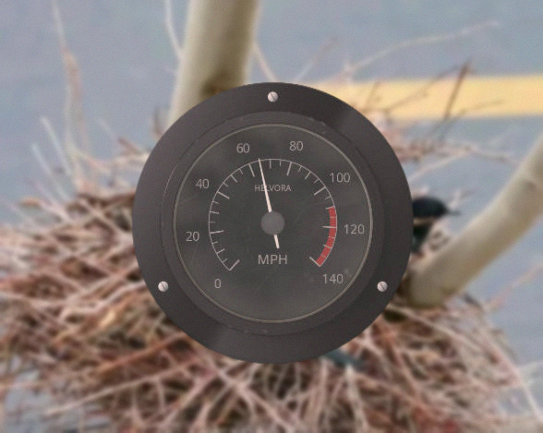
65 mph
